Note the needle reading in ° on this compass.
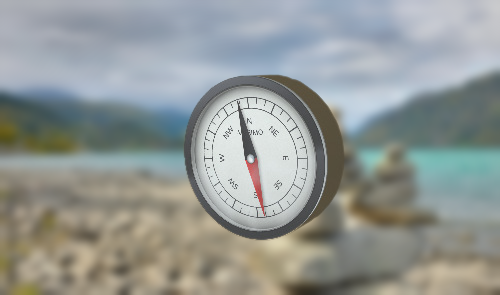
170 °
